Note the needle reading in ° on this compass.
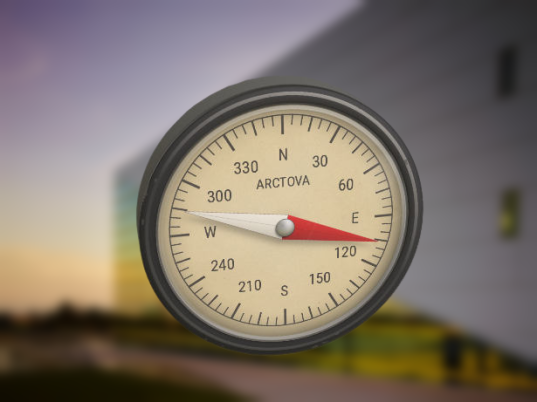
105 °
